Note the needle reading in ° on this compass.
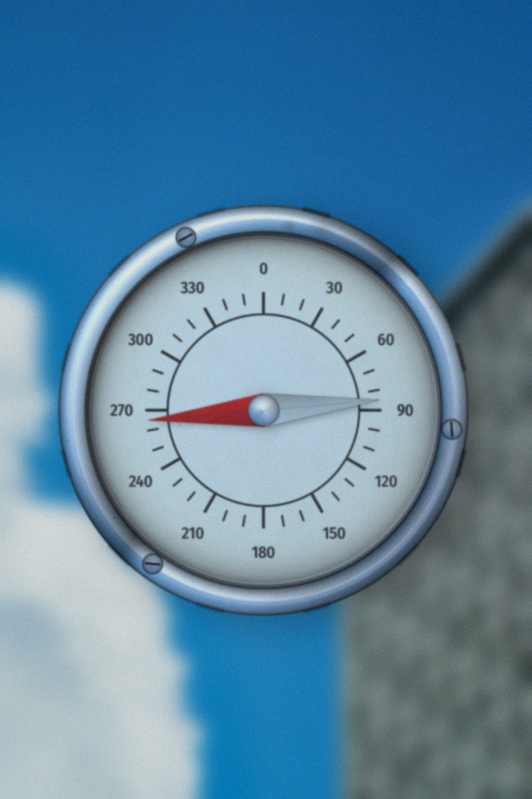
265 °
